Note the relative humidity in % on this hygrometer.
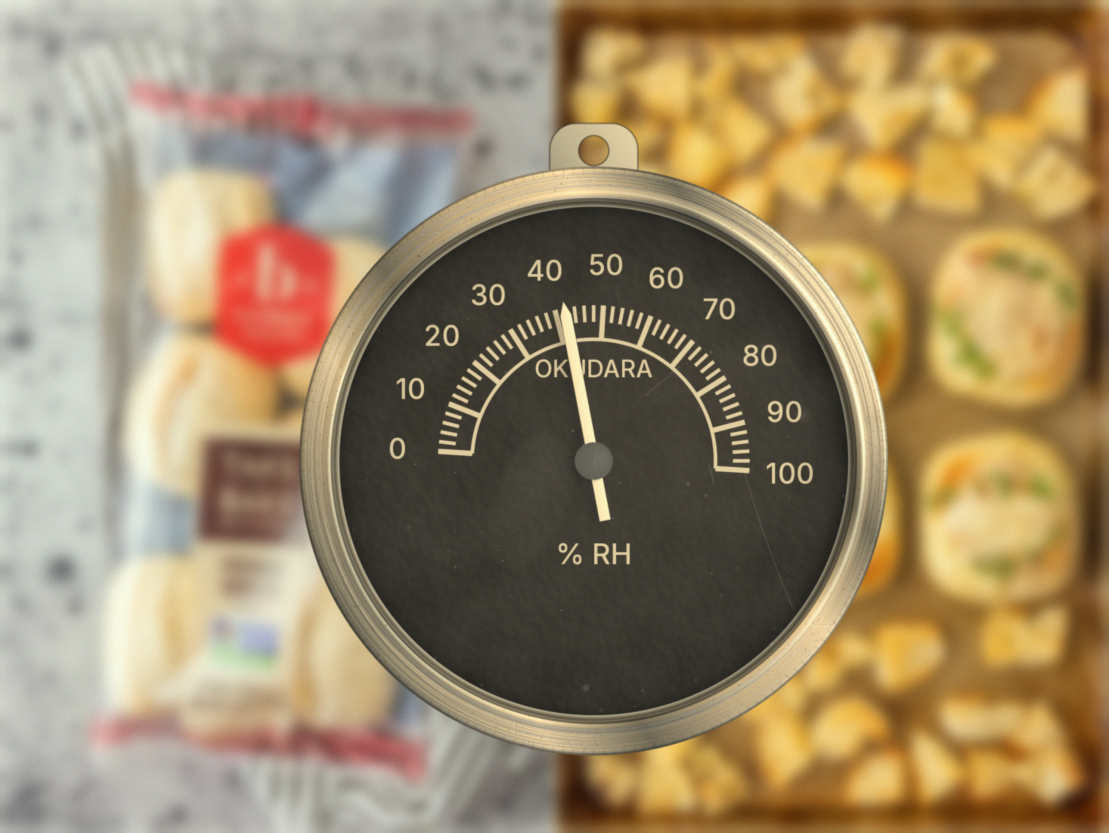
42 %
